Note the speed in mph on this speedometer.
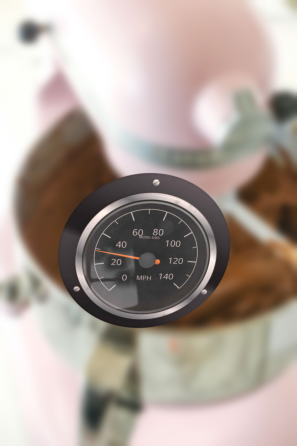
30 mph
